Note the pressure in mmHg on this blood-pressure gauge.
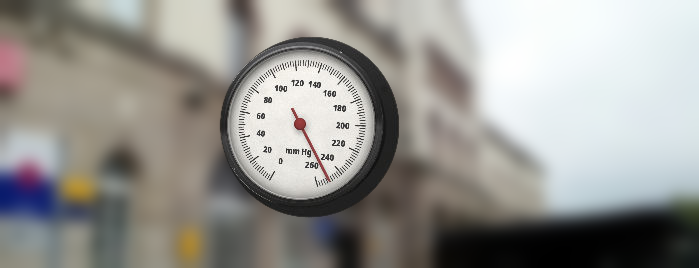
250 mmHg
